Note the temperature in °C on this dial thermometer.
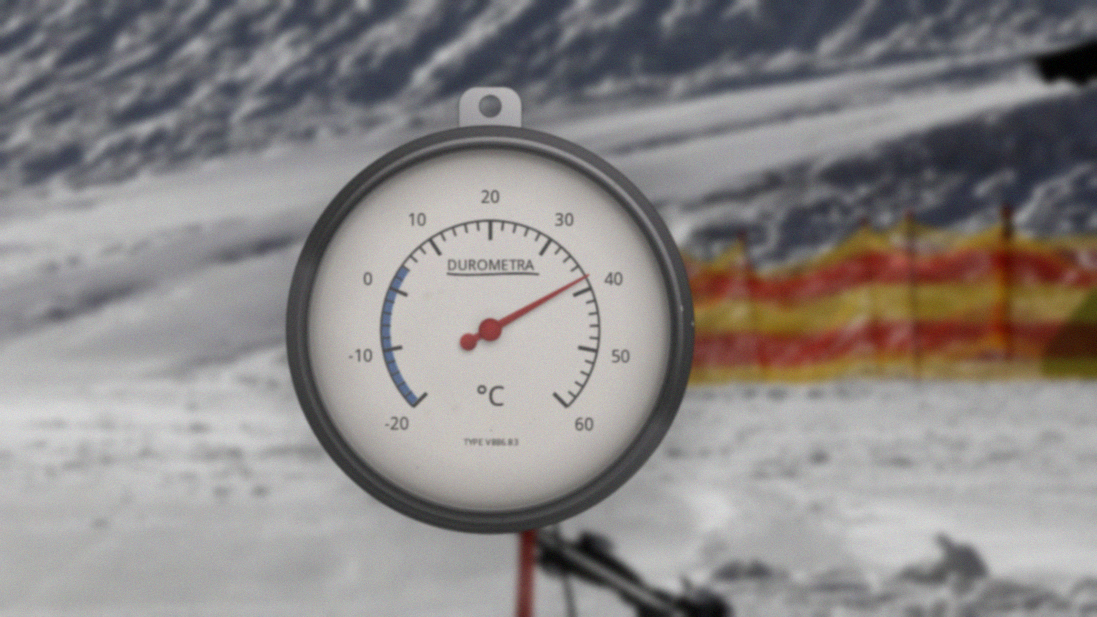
38 °C
